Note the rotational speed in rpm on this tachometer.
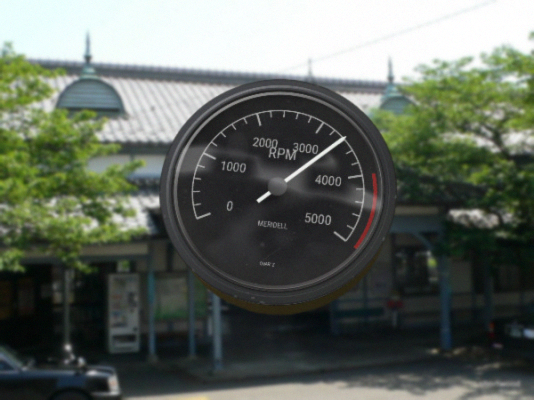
3400 rpm
